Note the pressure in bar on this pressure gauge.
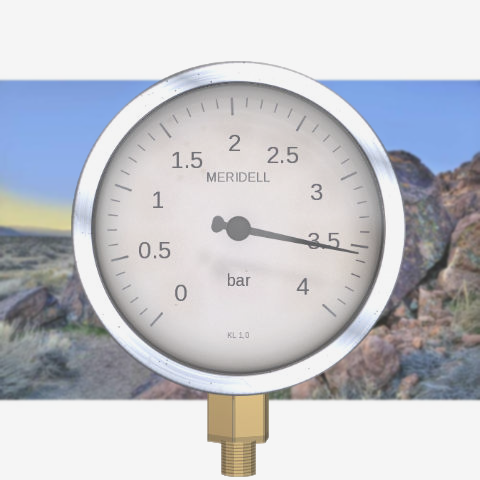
3.55 bar
